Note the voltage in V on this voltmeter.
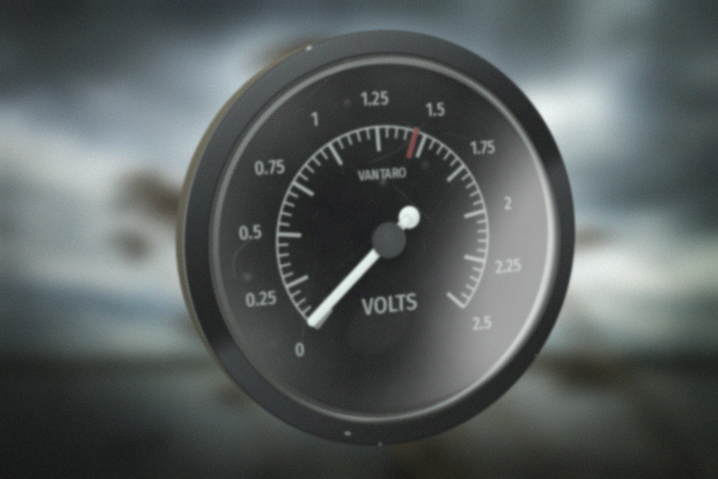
0.05 V
